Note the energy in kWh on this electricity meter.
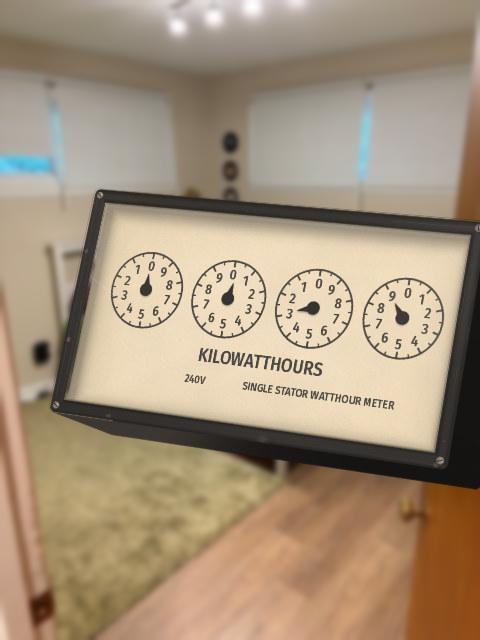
29 kWh
